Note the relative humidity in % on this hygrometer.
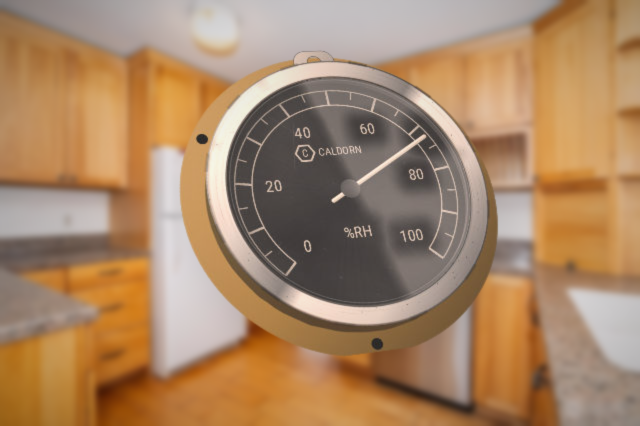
72.5 %
